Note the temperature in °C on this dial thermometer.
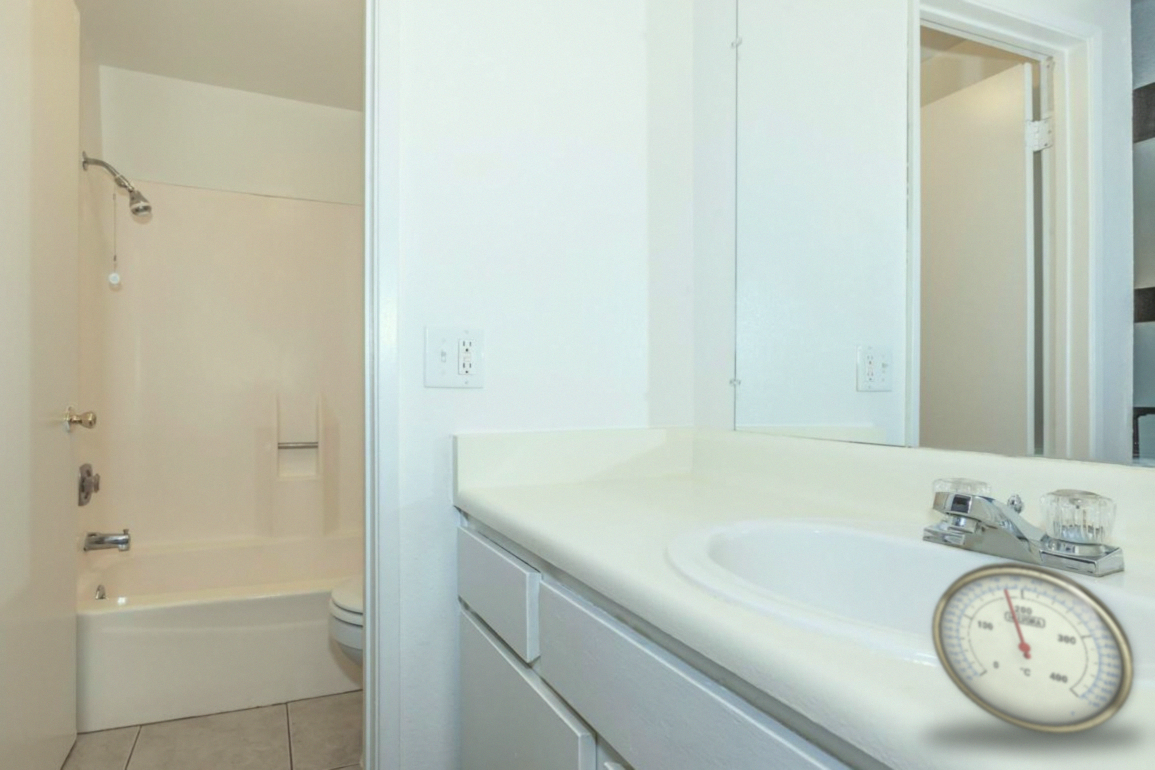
180 °C
